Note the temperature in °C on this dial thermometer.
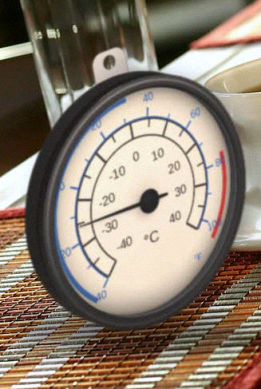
-25 °C
